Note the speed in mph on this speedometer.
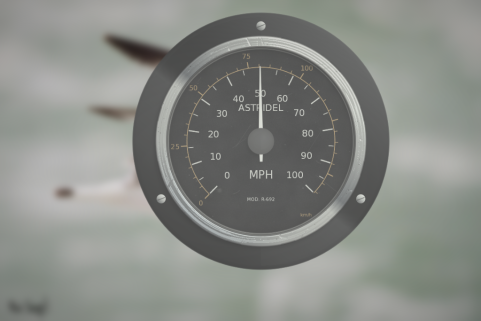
50 mph
